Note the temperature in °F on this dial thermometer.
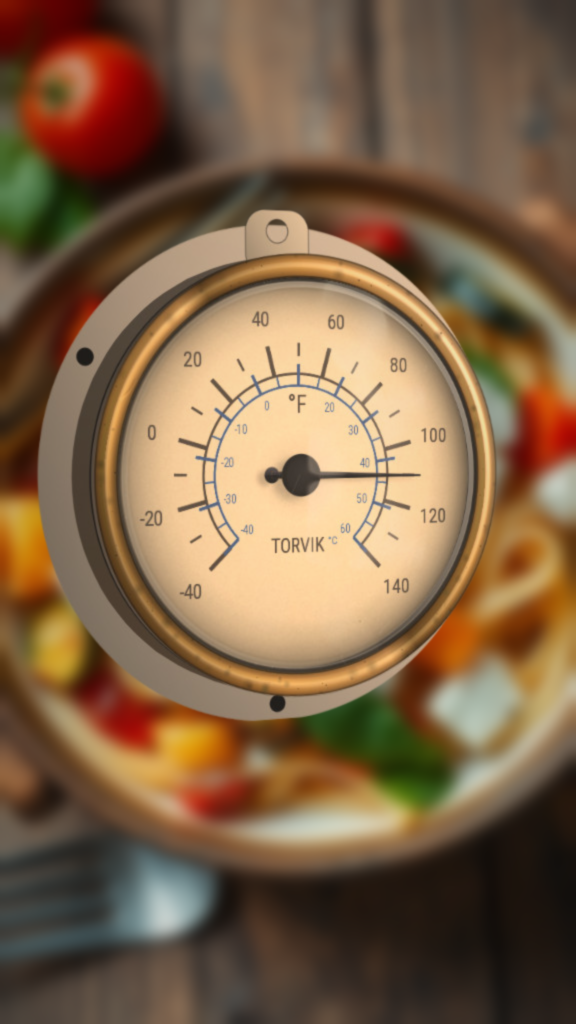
110 °F
